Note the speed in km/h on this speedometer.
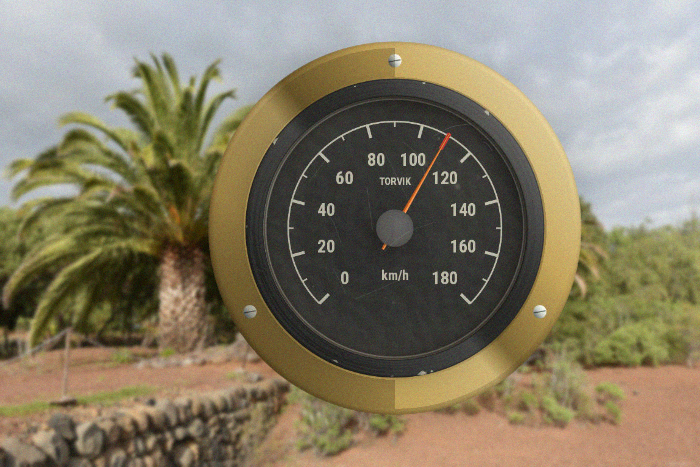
110 km/h
